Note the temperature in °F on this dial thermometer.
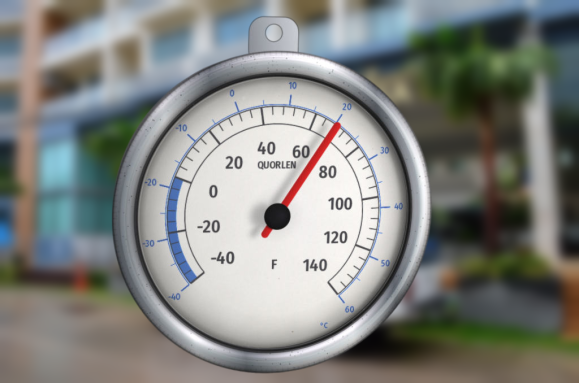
68 °F
